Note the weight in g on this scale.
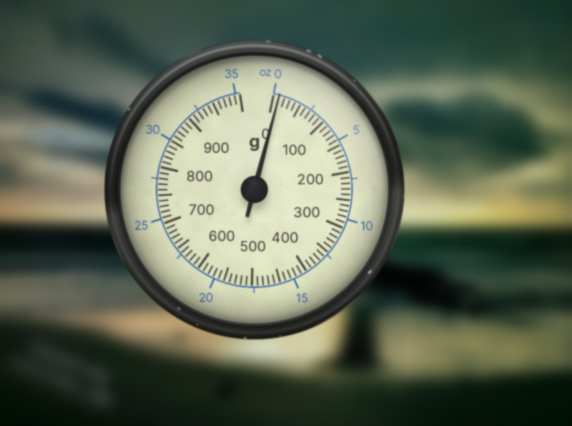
10 g
